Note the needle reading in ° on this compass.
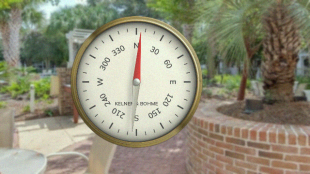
5 °
